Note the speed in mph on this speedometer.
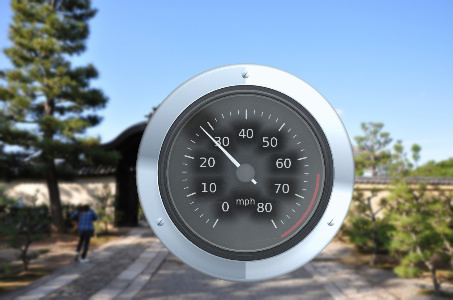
28 mph
